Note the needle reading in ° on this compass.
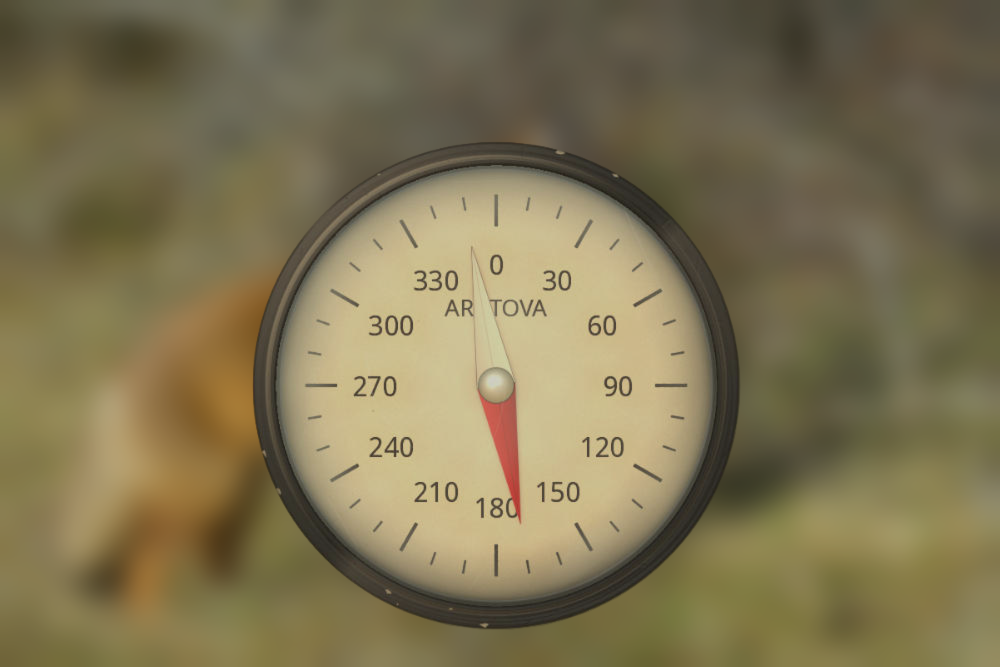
170 °
